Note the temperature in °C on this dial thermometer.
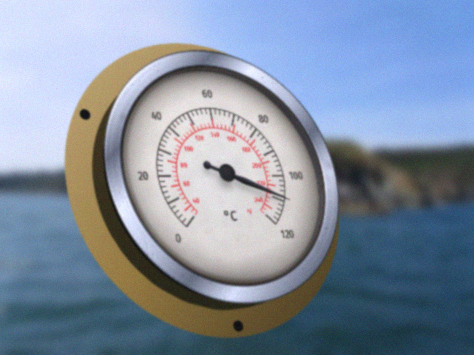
110 °C
